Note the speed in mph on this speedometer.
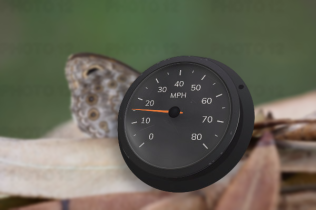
15 mph
